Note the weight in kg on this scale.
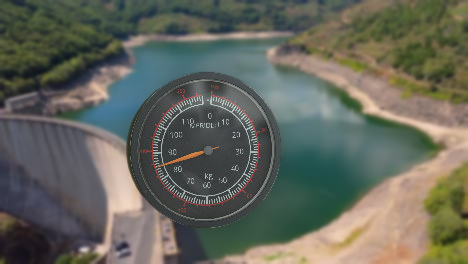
85 kg
